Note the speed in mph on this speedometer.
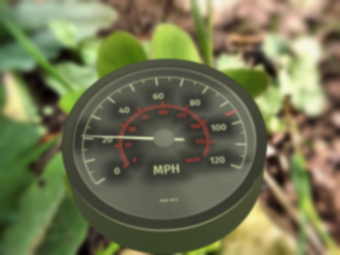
20 mph
